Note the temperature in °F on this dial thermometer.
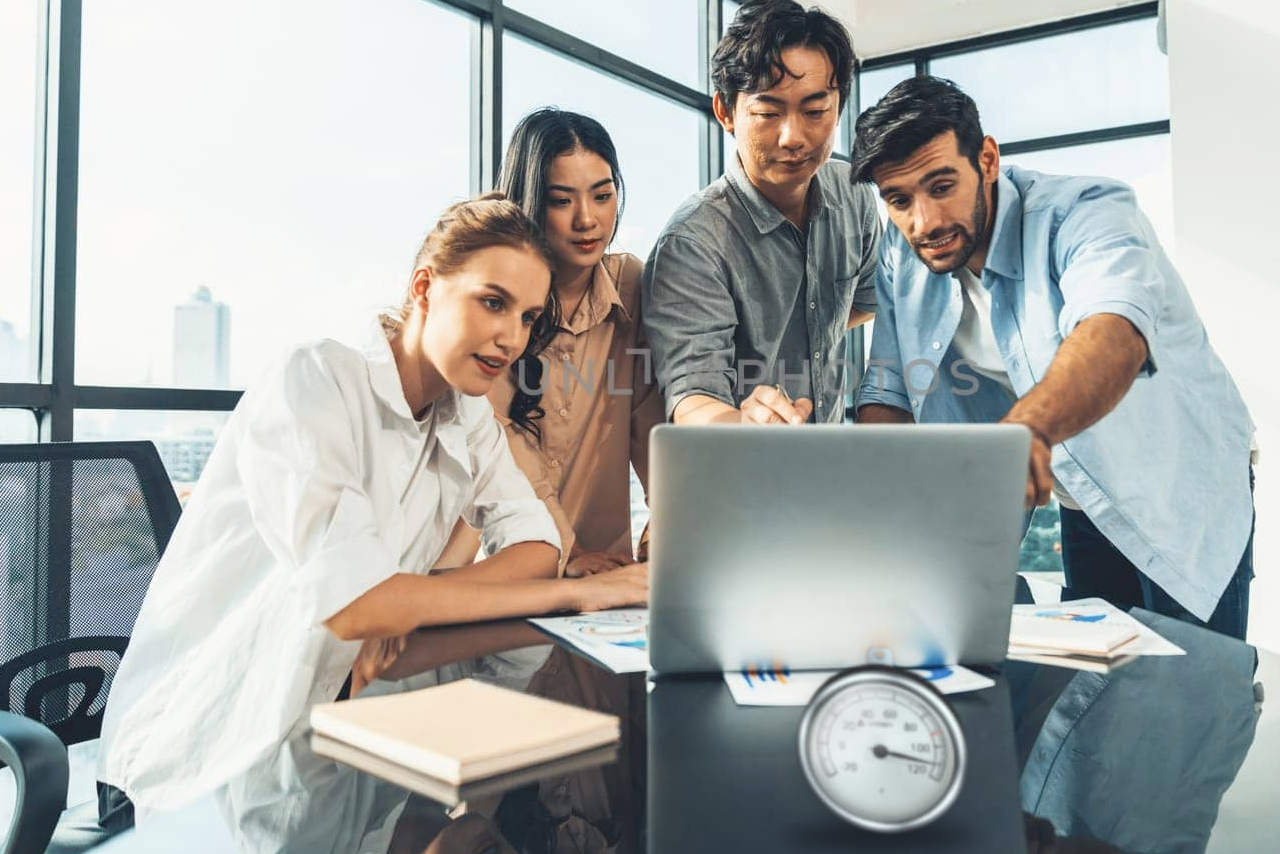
110 °F
